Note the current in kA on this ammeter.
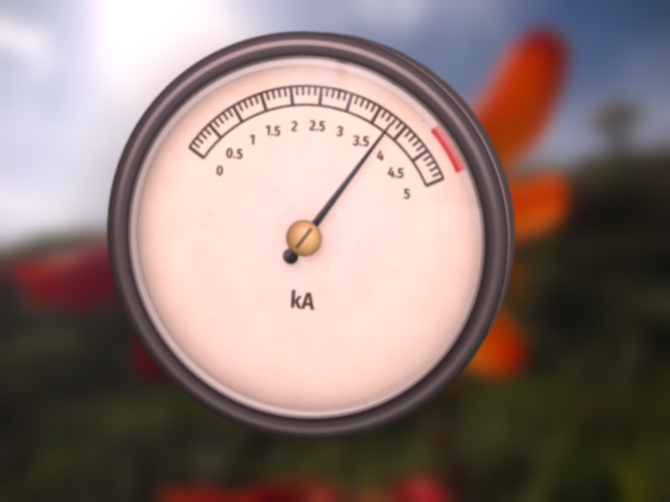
3.8 kA
